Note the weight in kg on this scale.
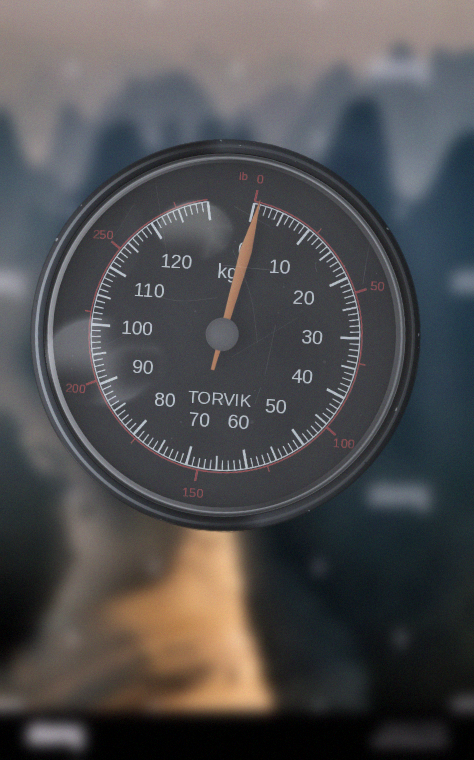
1 kg
